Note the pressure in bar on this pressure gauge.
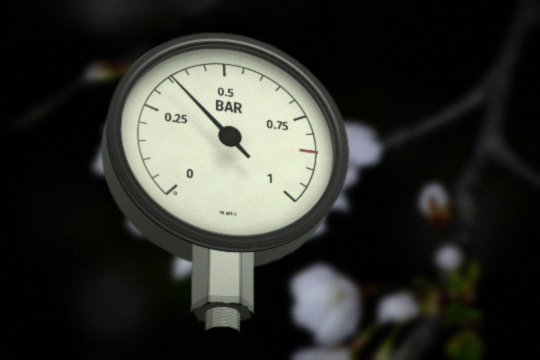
0.35 bar
